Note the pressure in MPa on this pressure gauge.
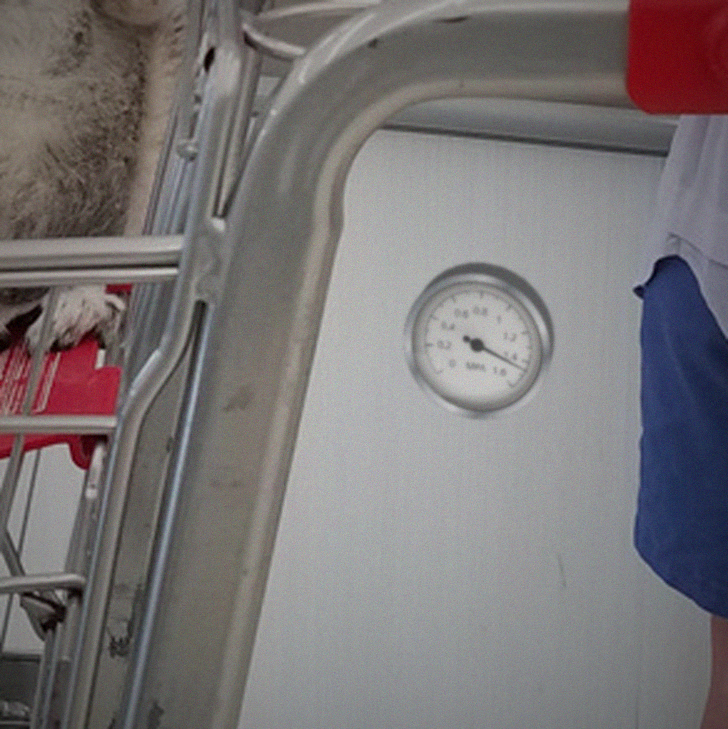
1.45 MPa
